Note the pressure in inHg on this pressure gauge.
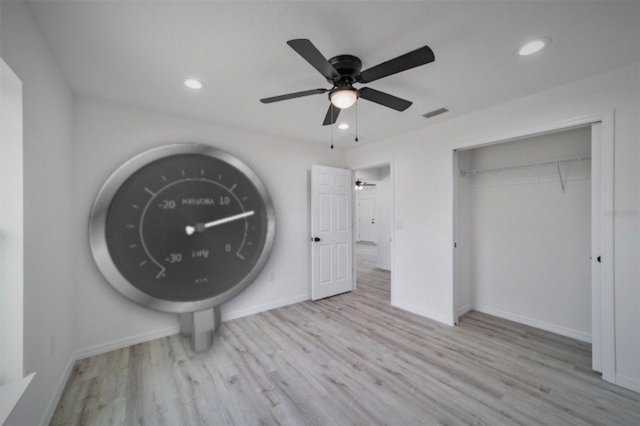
-6 inHg
